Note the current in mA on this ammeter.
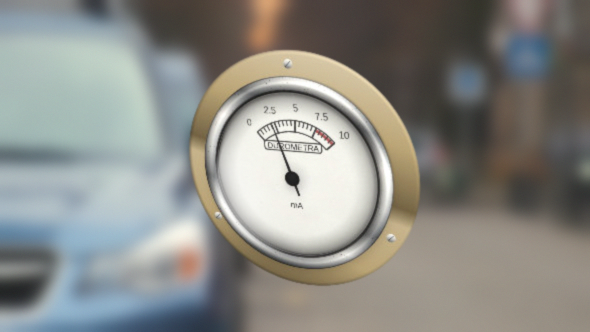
2.5 mA
